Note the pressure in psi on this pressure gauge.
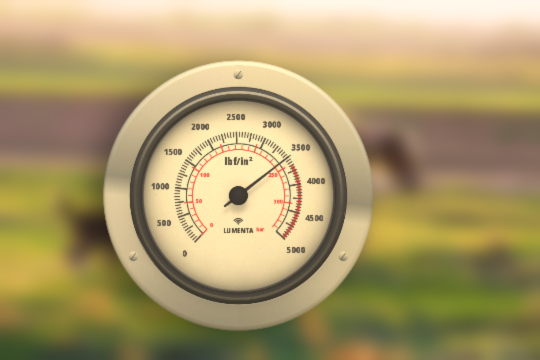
3500 psi
